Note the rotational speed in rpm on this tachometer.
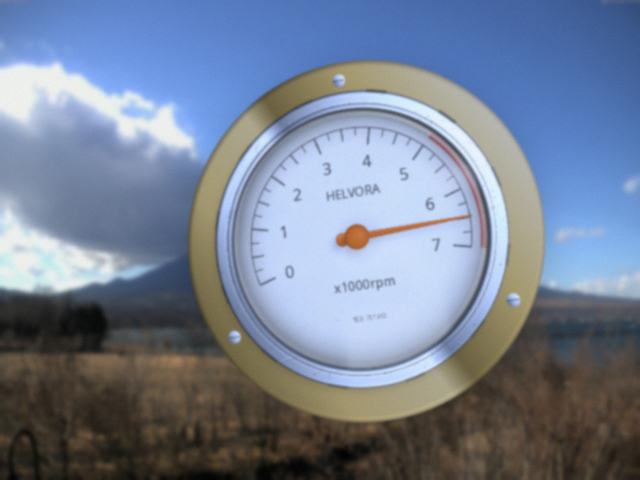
6500 rpm
